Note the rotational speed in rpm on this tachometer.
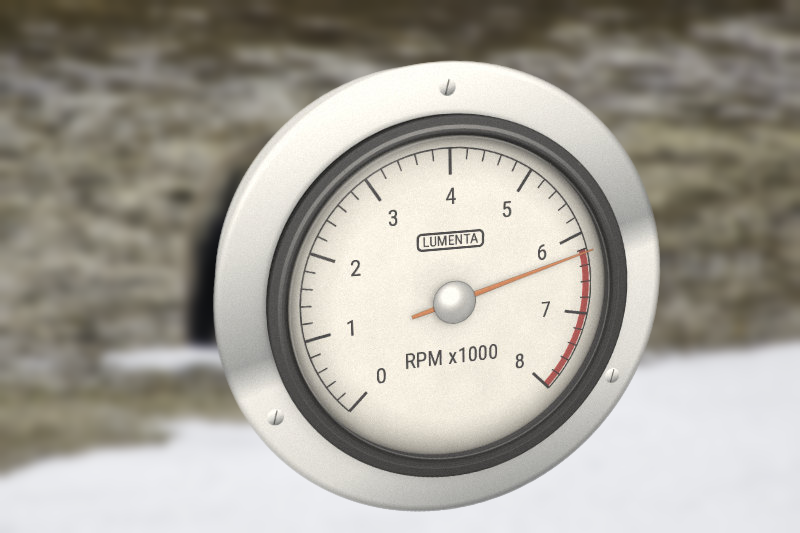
6200 rpm
